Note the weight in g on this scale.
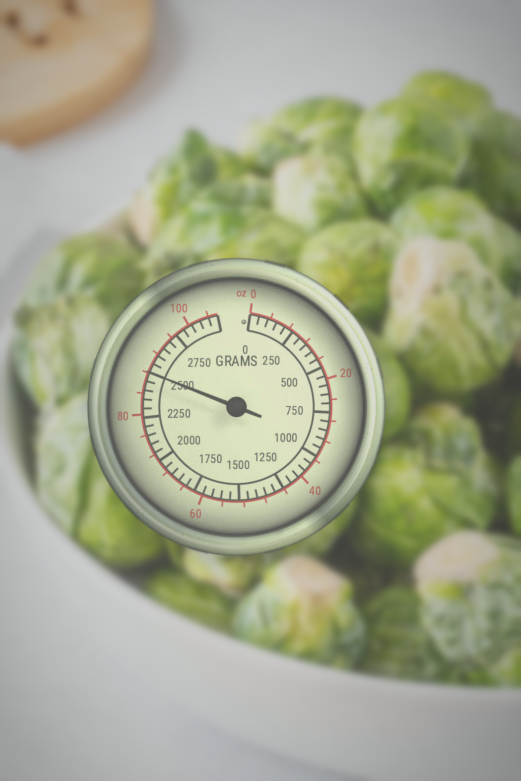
2500 g
